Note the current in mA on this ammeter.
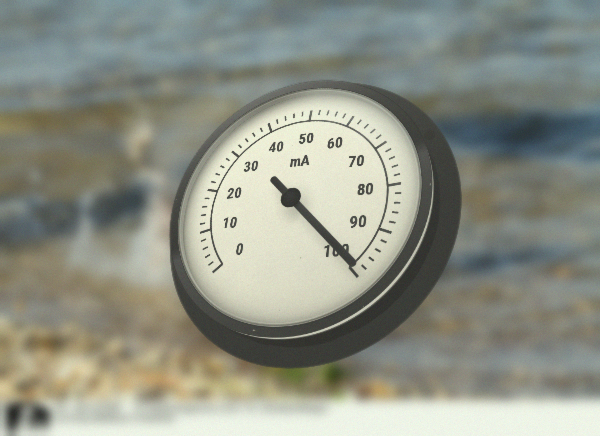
99 mA
